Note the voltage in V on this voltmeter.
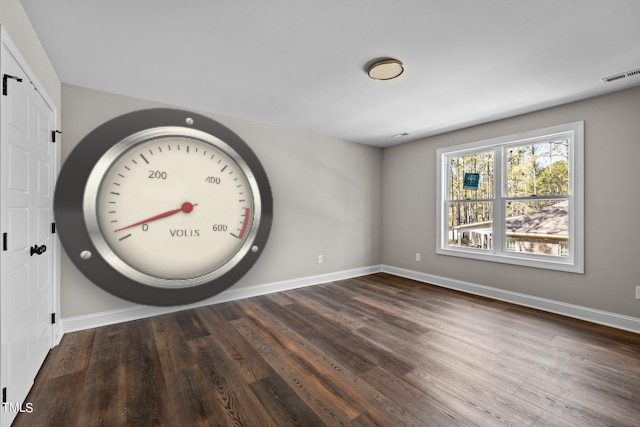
20 V
